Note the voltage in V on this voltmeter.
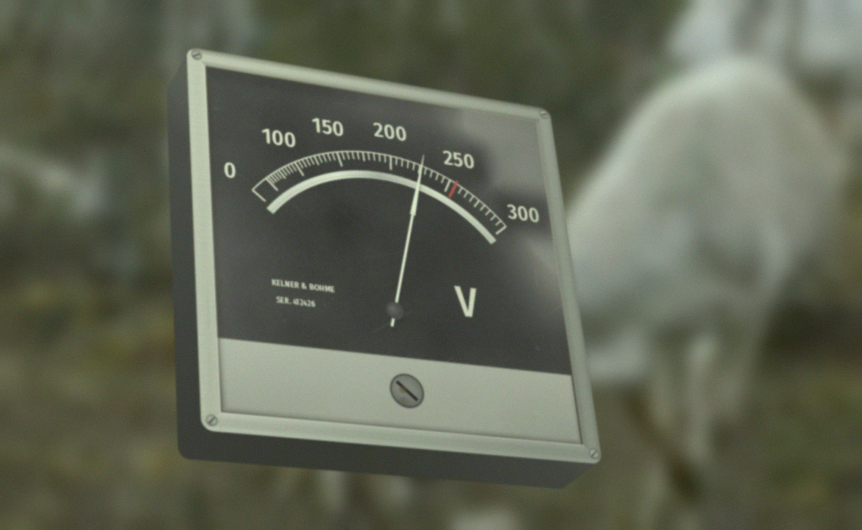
225 V
